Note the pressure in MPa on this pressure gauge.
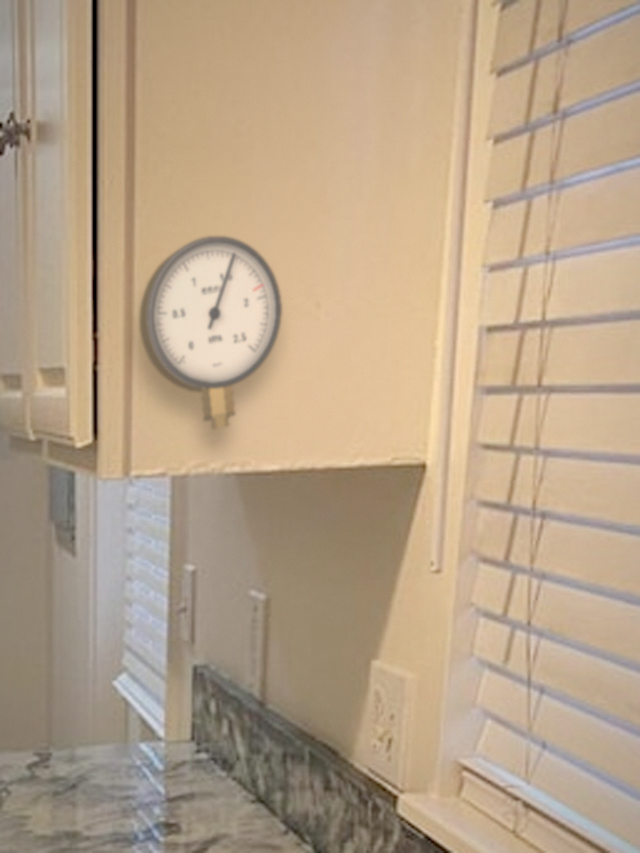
1.5 MPa
